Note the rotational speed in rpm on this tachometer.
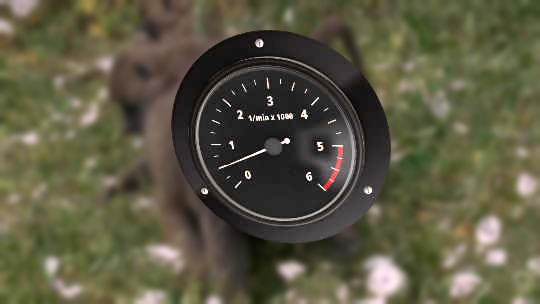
500 rpm
